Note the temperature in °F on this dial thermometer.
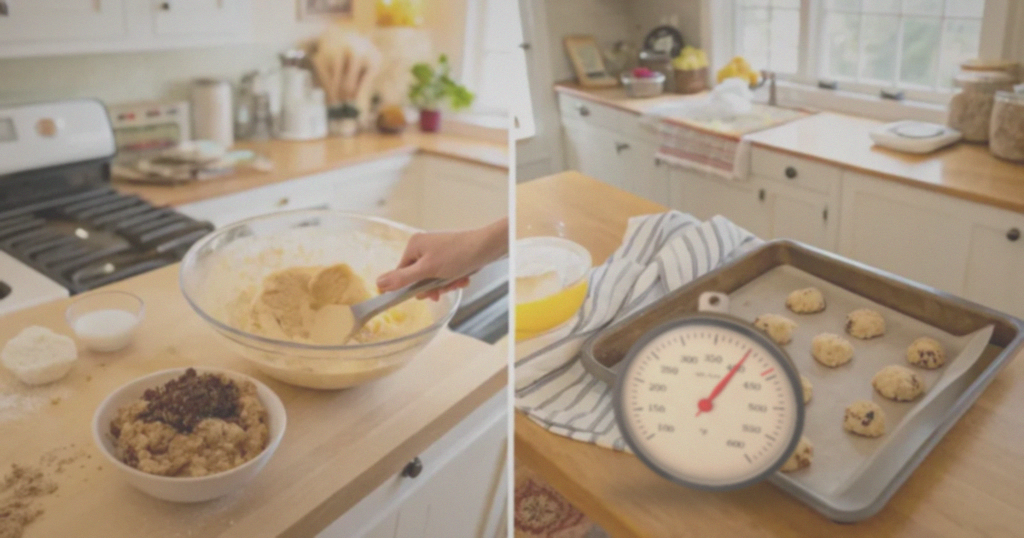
400 °F
